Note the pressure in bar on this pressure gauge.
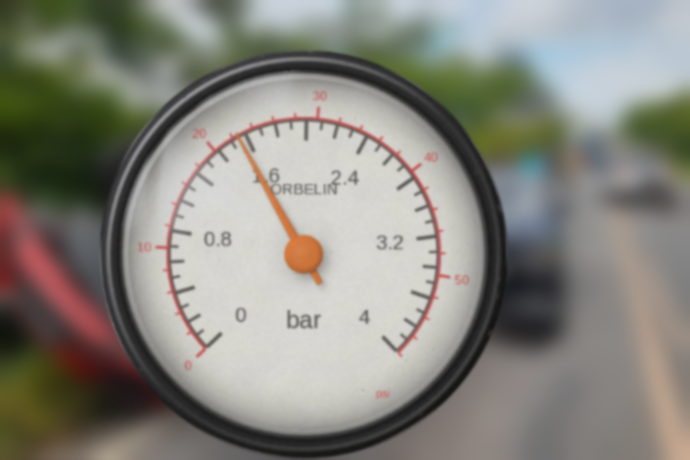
1.55 bar
